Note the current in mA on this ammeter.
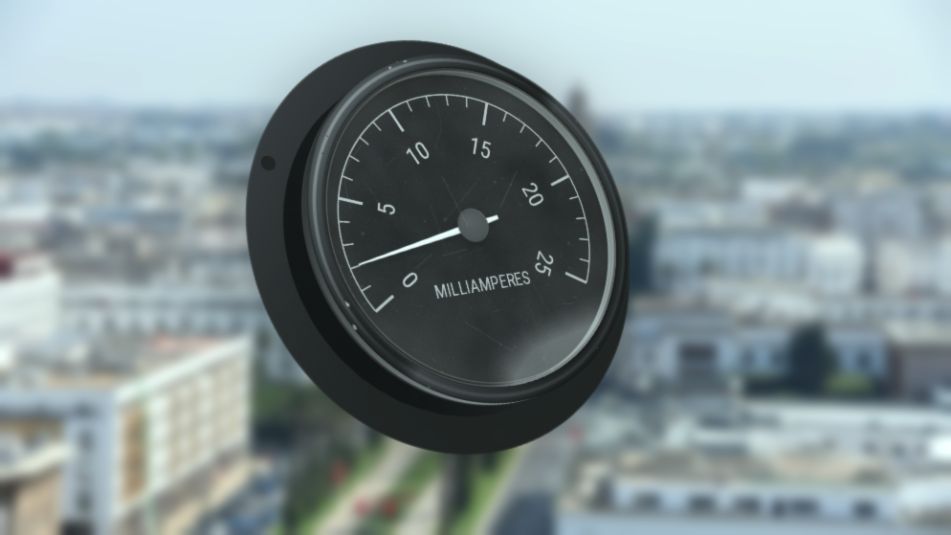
2 mA
